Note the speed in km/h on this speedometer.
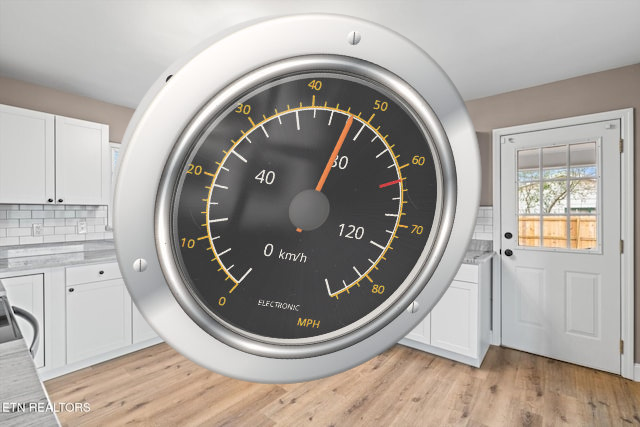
75 km/h
